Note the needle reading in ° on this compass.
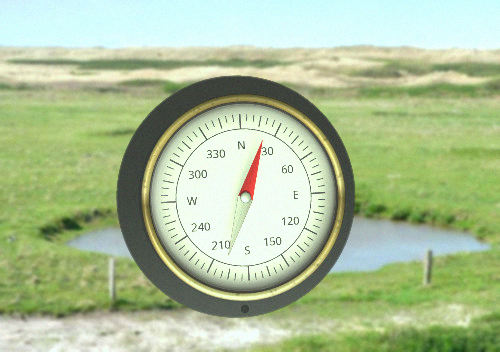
20 °
